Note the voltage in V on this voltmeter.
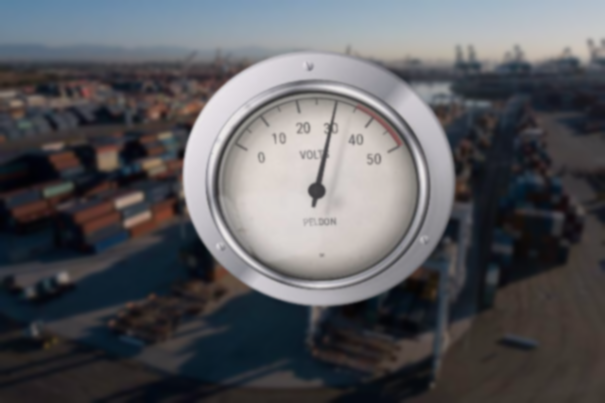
30 V
